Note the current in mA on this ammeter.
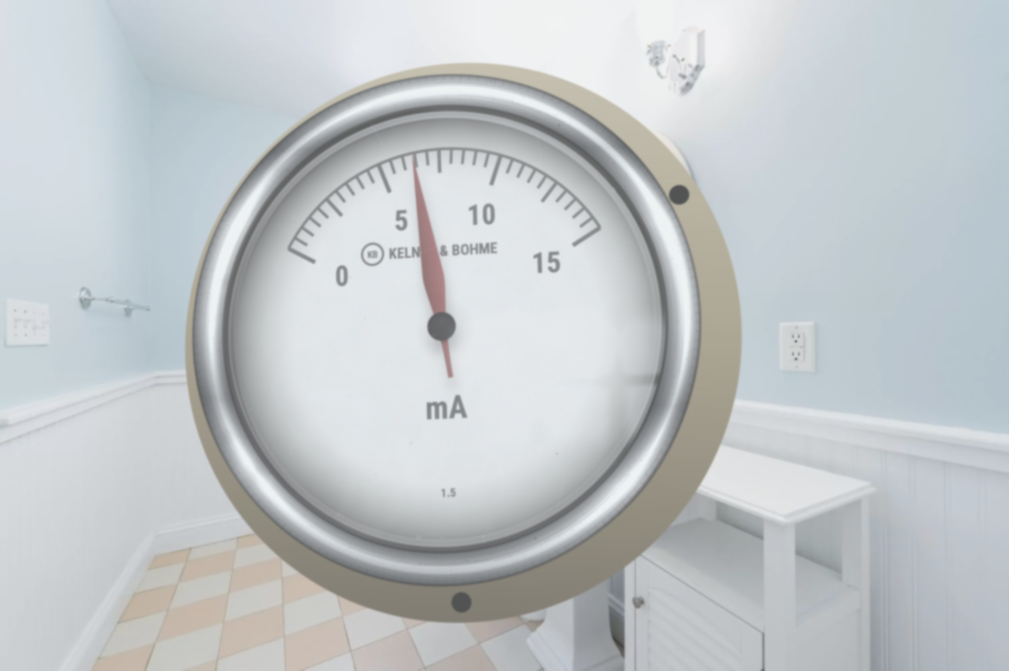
6.5 mA
